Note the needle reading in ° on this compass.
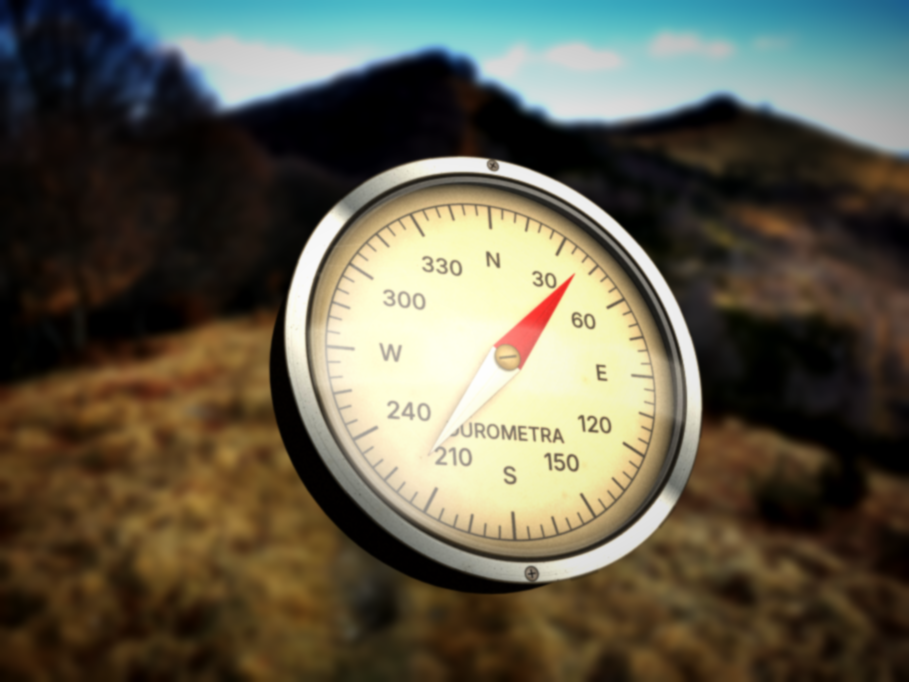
40 °
